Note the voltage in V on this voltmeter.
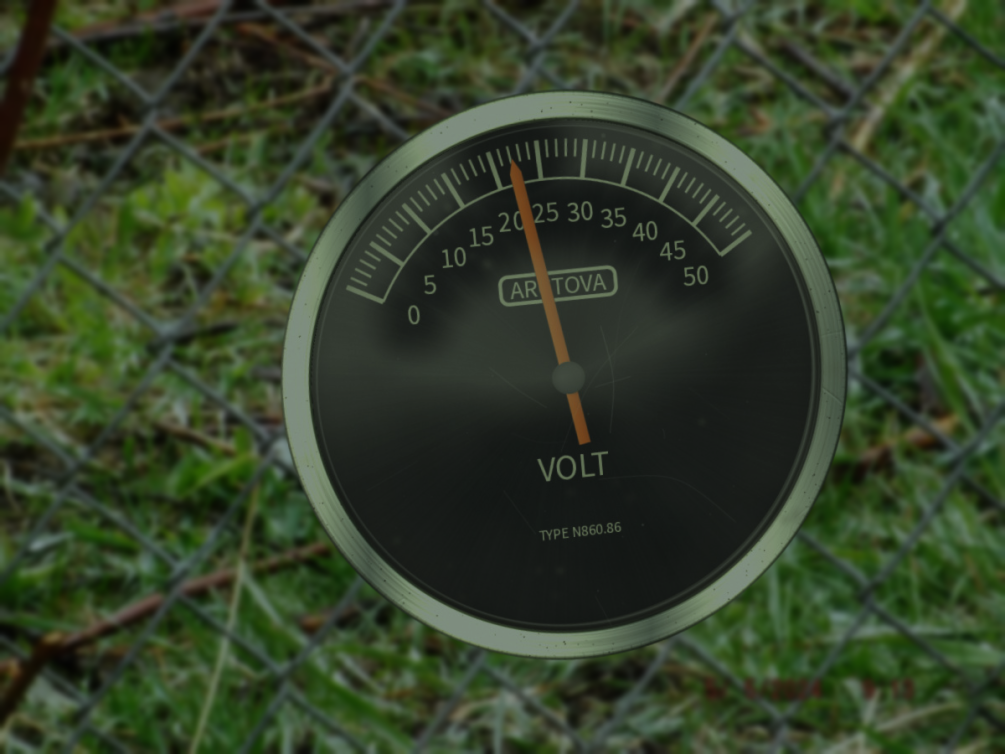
22 V
